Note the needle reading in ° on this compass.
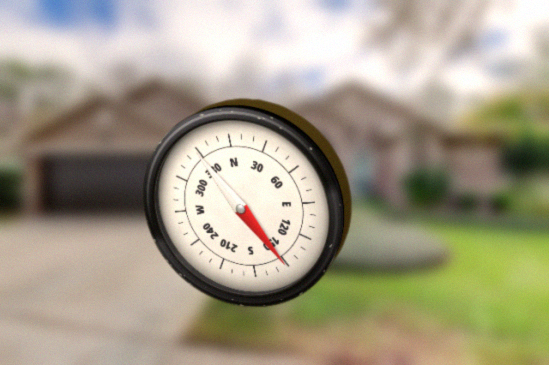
150 °
